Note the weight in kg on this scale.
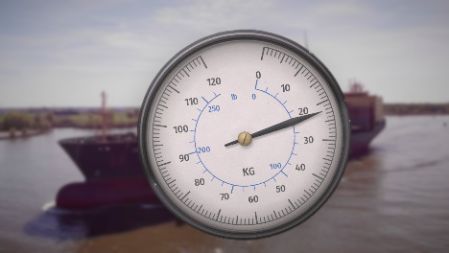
22 kg
